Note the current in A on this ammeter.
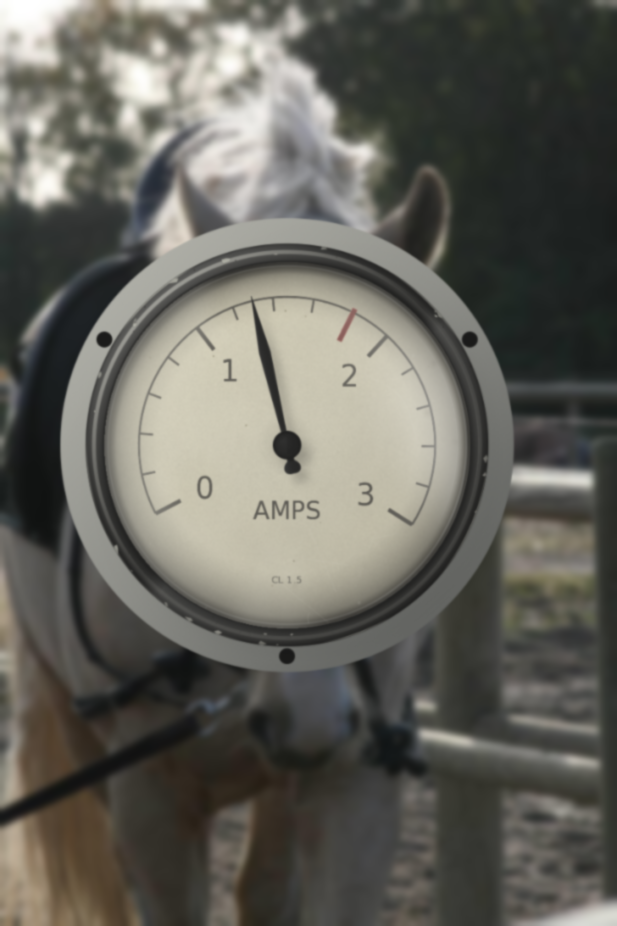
1.3 A
